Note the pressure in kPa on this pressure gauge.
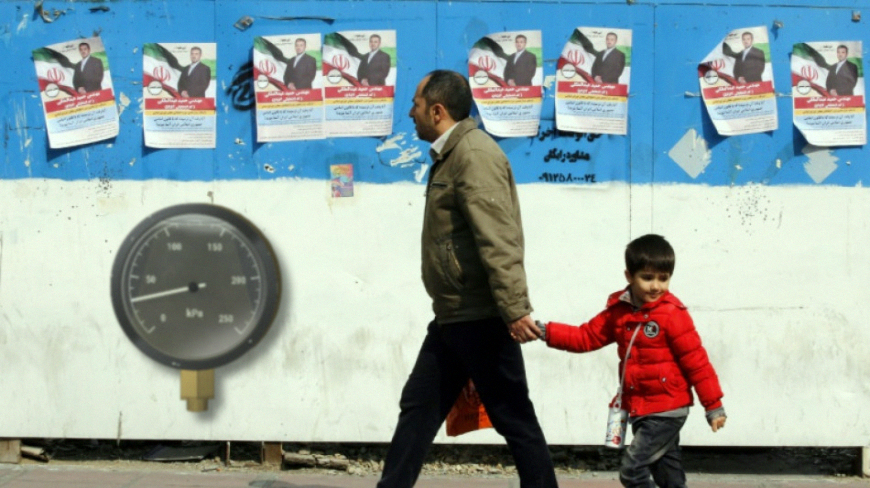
30 kPa
